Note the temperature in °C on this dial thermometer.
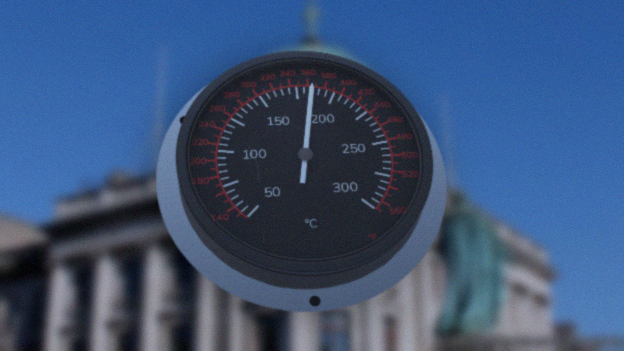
185 °C
